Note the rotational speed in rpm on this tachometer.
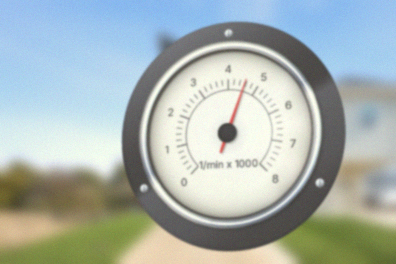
4600 rpm
